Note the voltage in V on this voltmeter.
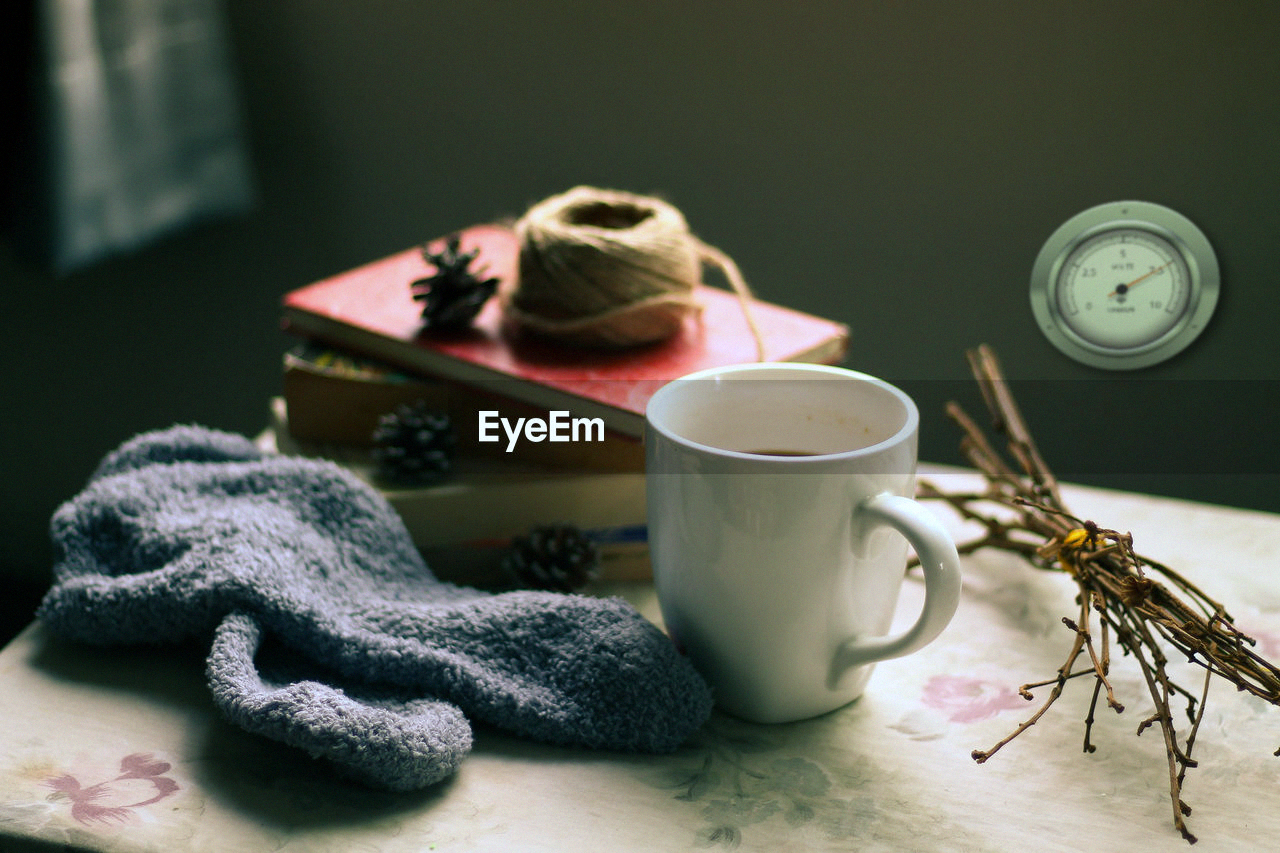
7.5 V
